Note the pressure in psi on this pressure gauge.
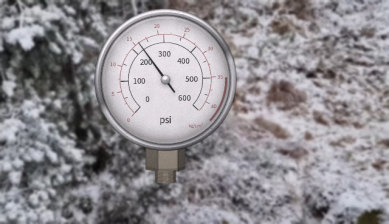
225 psi
